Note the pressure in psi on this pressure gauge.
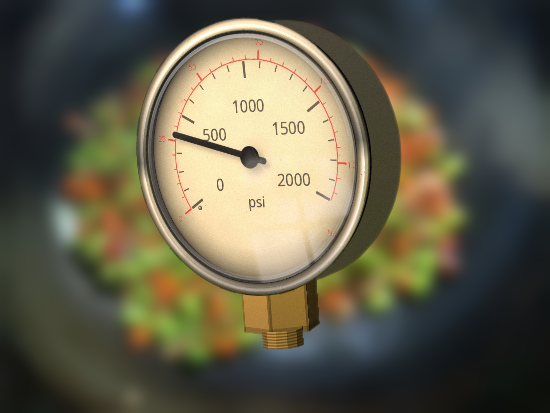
400 psi
